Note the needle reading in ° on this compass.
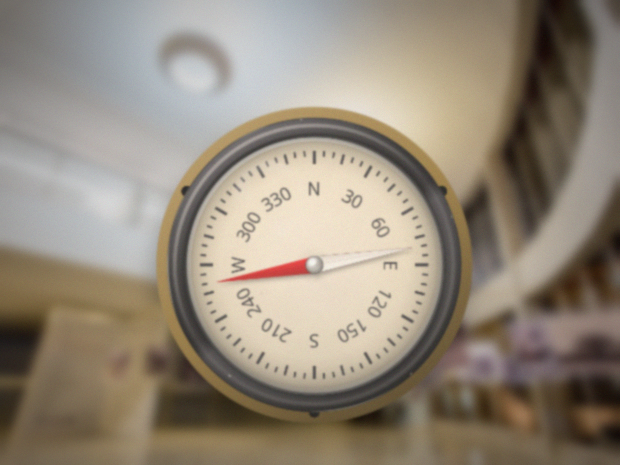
260 °
